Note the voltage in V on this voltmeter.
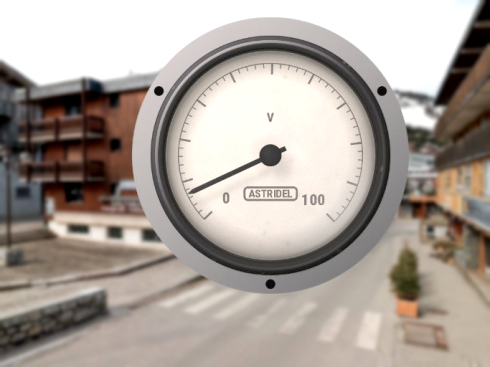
7 V
